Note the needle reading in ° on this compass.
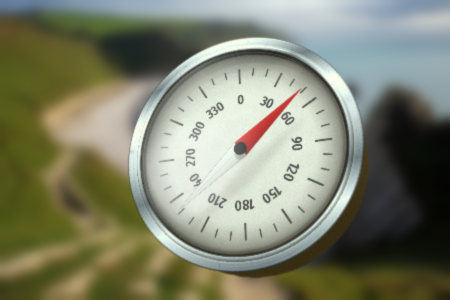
50 °
